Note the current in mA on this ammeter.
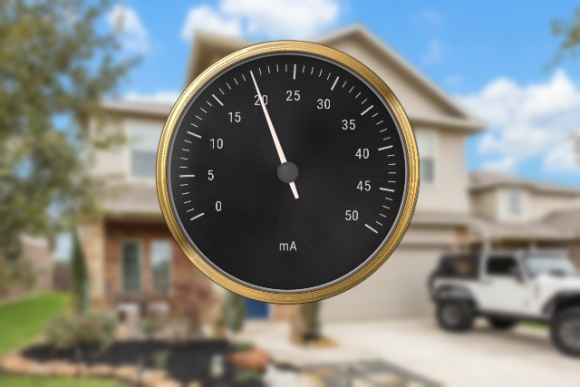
20 mA
